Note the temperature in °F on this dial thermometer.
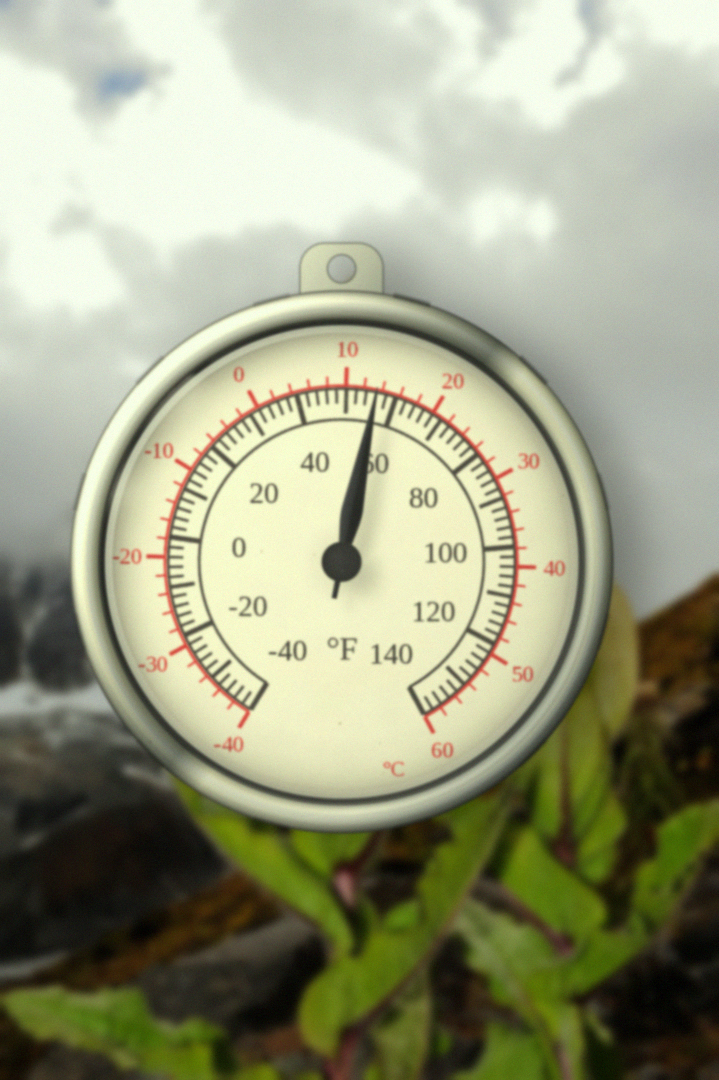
56 °F
